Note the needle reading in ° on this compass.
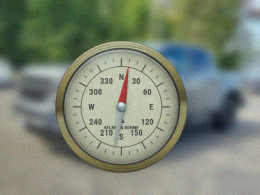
10 °
